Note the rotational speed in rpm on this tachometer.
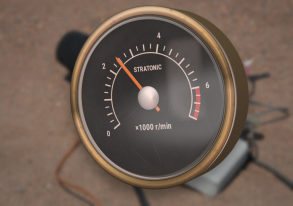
2500 rpm
